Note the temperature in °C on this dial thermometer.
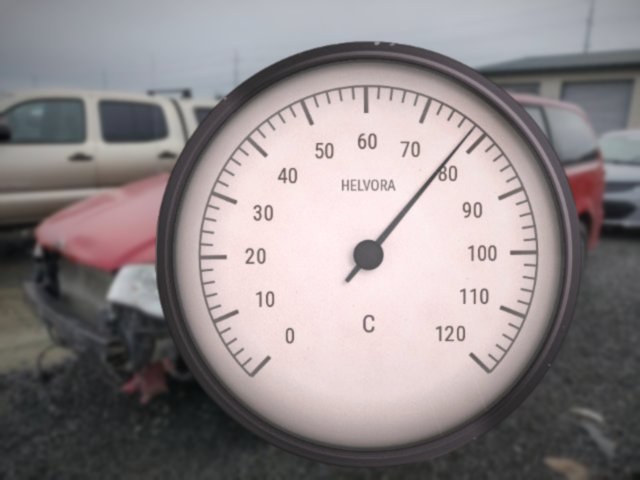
78 °C
